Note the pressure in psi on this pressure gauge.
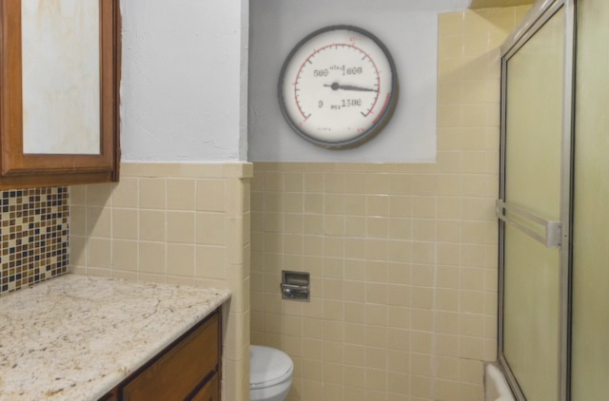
1300 psi
